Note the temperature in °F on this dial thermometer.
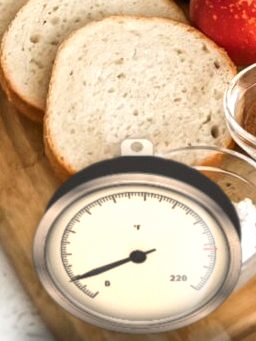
20 °F
